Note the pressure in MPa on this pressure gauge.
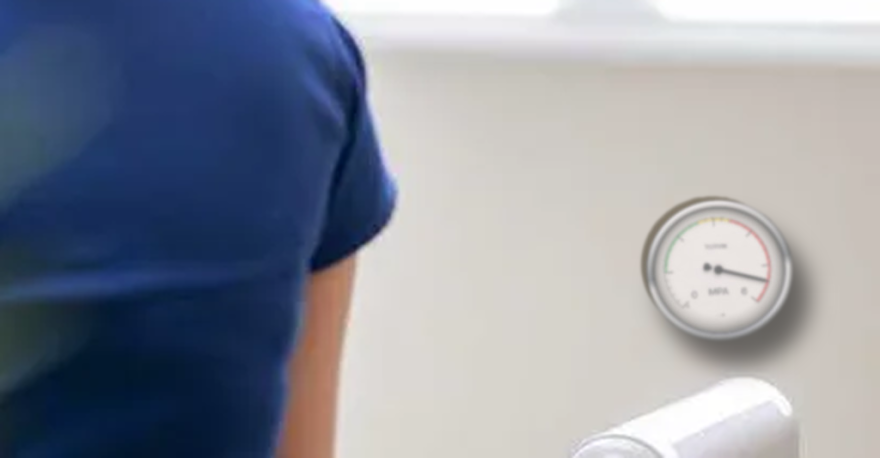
5.4 MPa
